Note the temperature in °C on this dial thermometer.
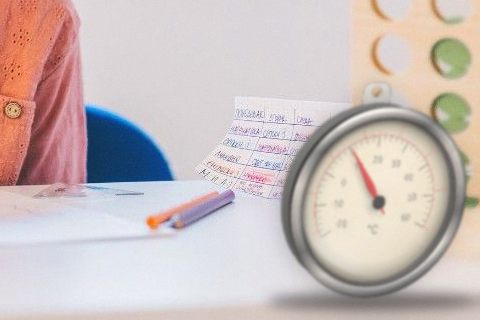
10 °C
